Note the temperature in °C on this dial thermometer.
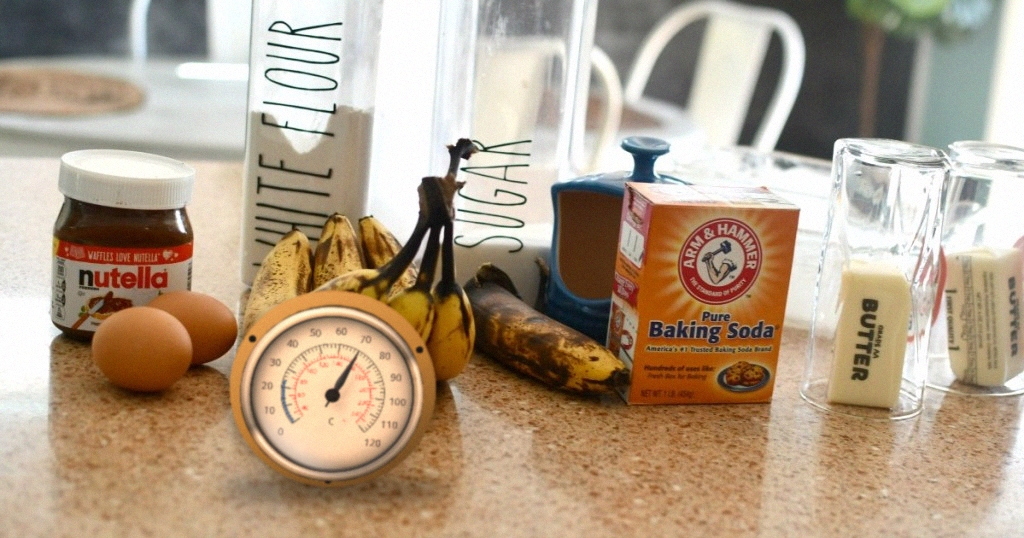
70 °C
